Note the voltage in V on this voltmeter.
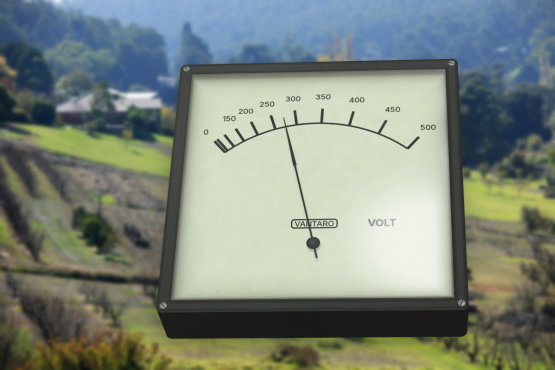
275 V
